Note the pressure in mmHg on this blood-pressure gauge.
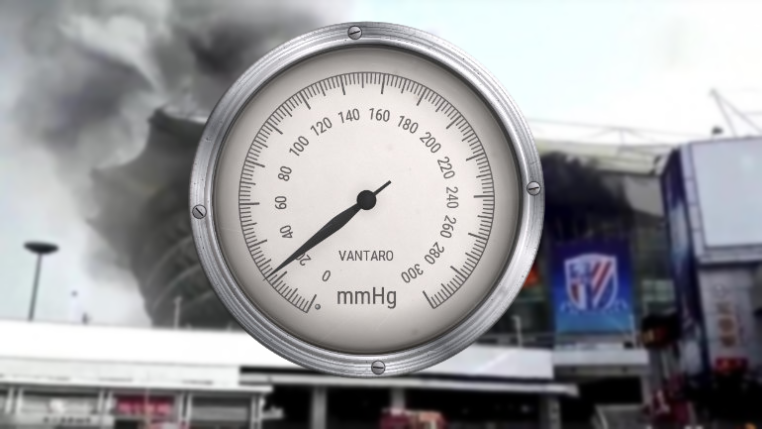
24 mmHg
